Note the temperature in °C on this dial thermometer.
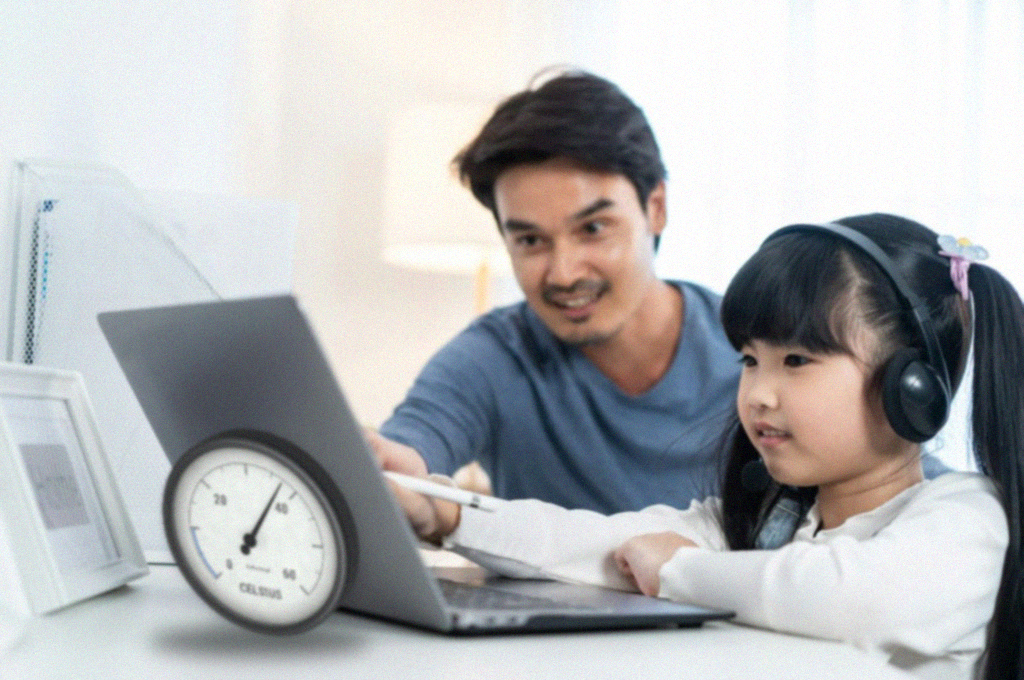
37.5 °C
